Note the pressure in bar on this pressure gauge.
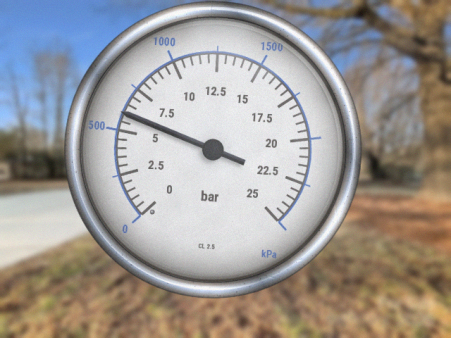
6 bar
